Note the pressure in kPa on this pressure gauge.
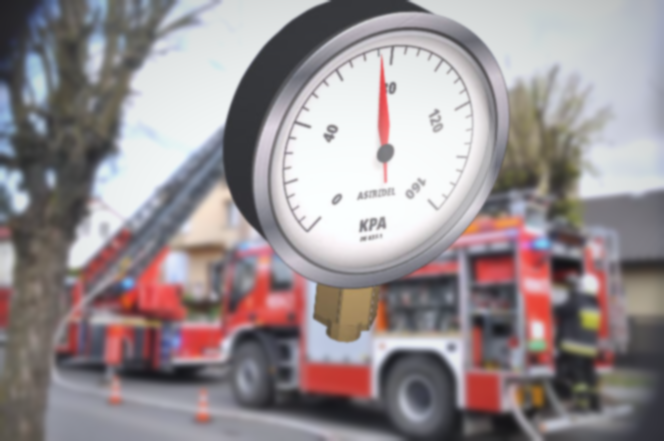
75 kPa
